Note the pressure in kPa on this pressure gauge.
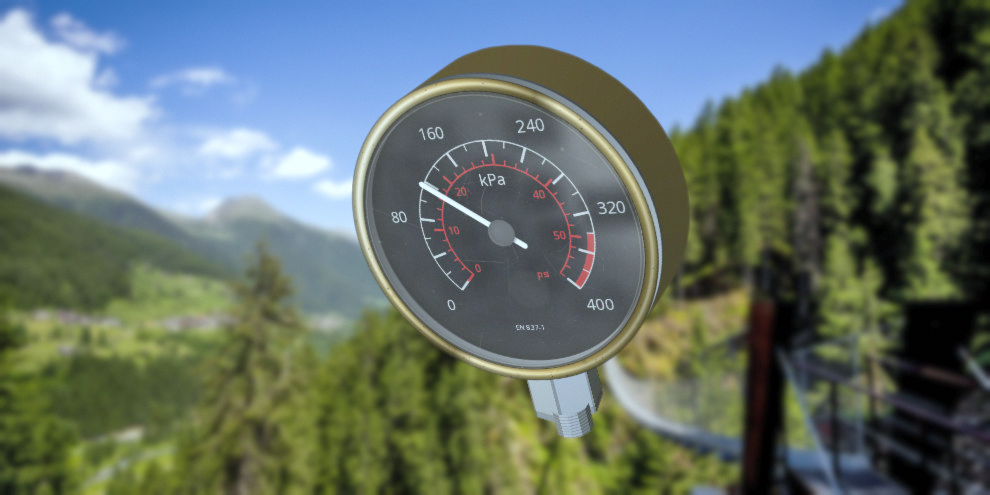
120 kPa
